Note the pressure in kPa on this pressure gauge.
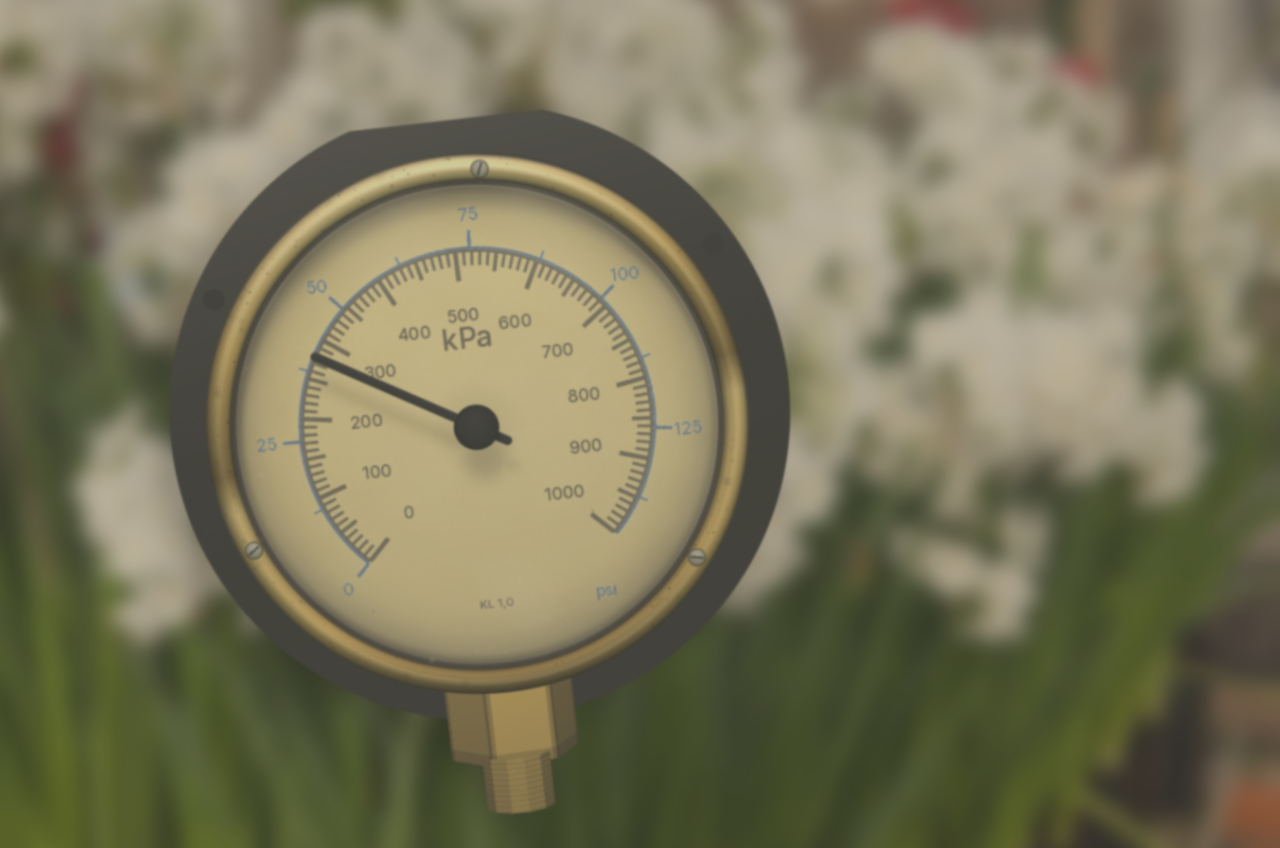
280 kPa
